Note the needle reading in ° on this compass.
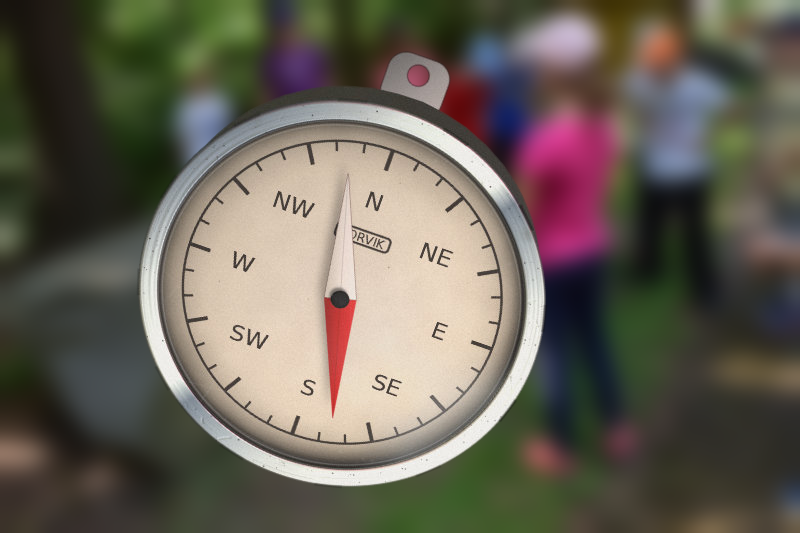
165 °
